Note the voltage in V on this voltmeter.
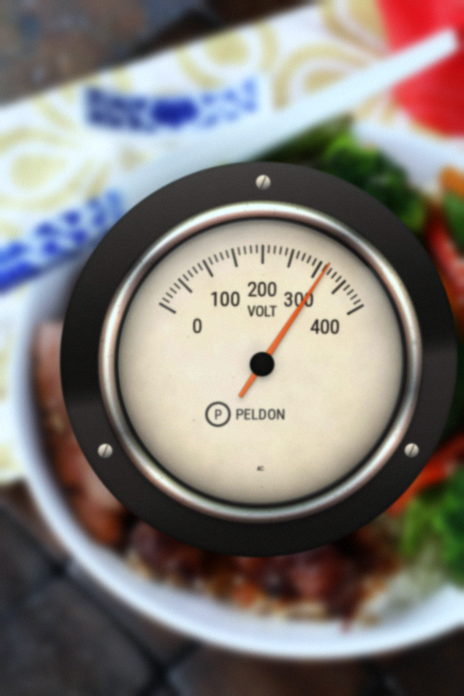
310 V
